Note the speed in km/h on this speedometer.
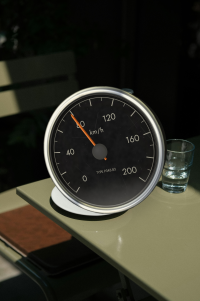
80 km/h
